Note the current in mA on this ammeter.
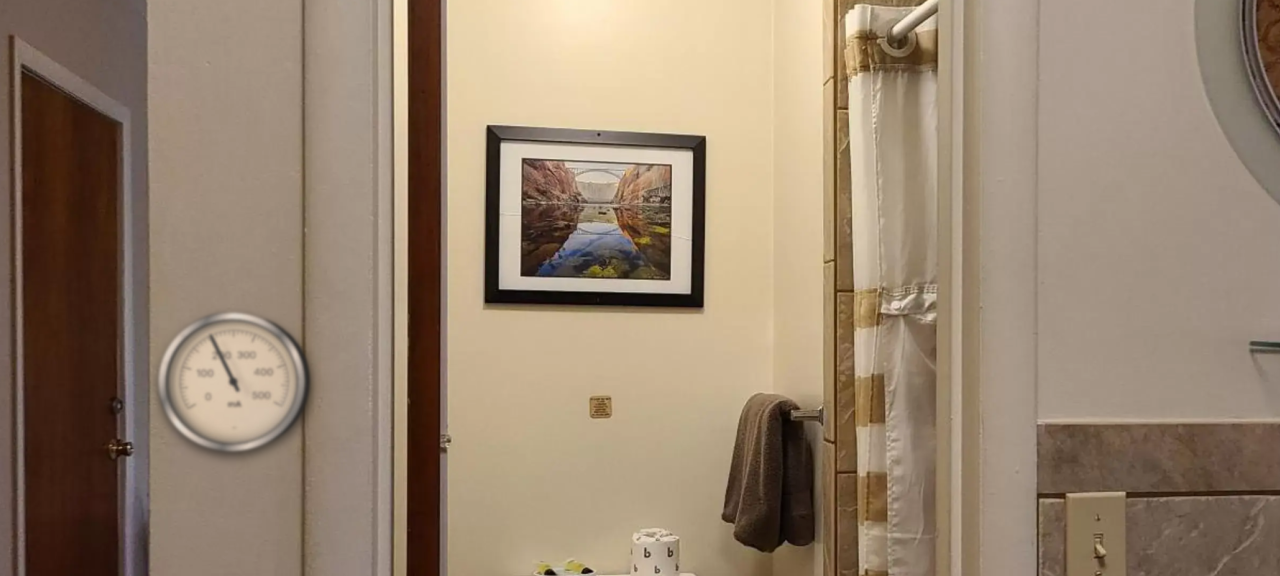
200 mA
